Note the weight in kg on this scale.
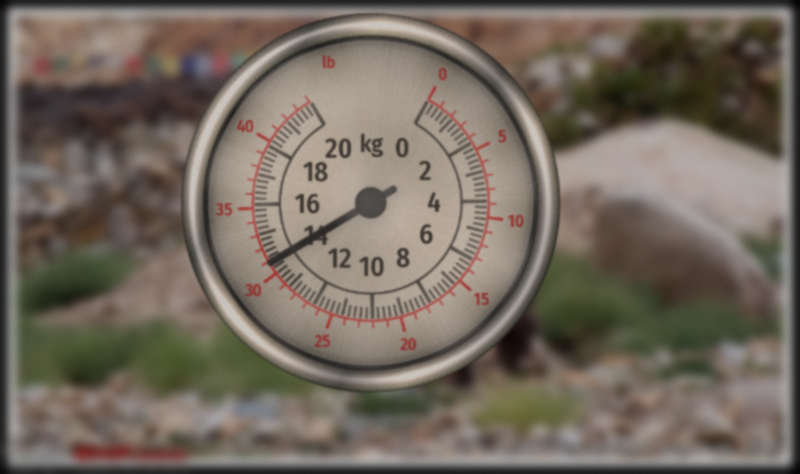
14 kg
